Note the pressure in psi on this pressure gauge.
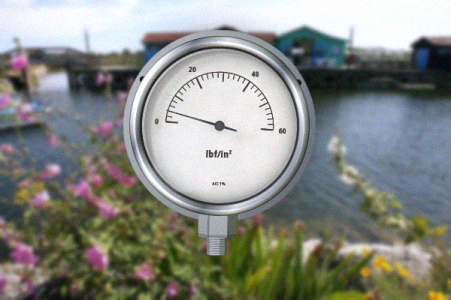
4 psi
